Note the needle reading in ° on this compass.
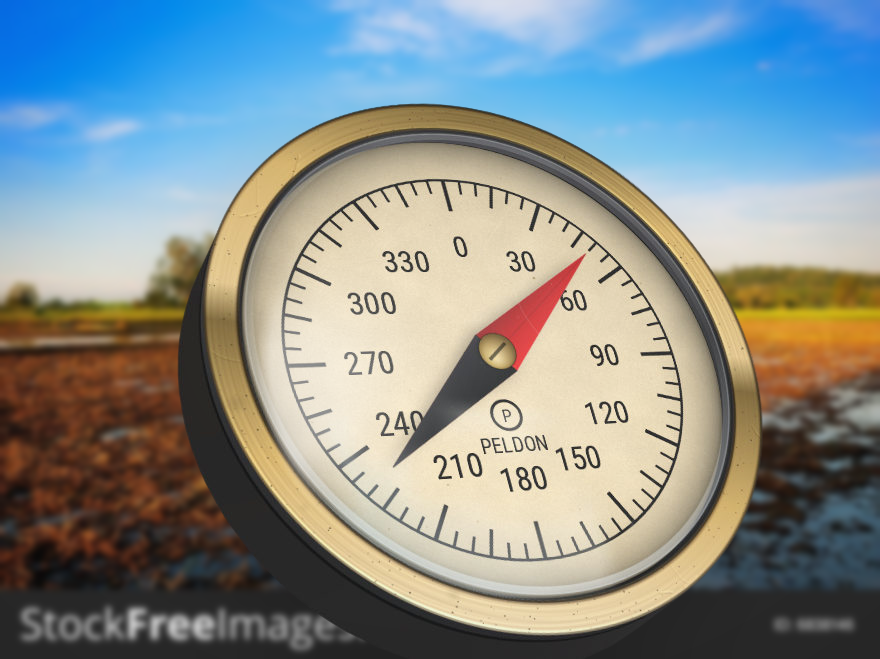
50 °
